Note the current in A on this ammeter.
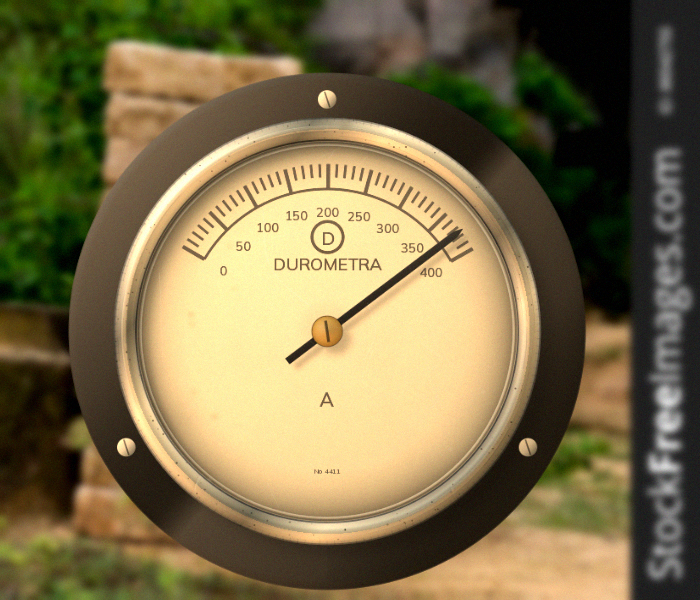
375 A
